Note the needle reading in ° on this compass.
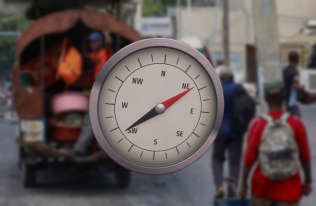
52.5 °
